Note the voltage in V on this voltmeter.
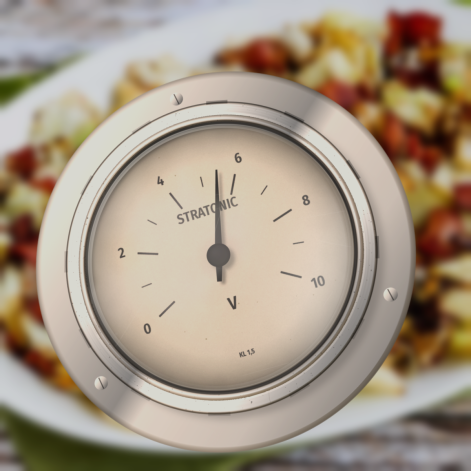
5.5 V
